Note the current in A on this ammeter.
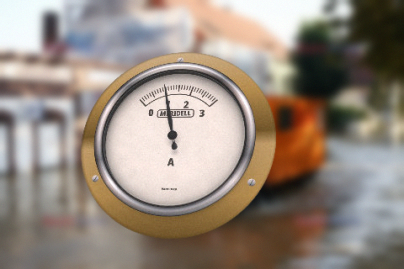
1 A
